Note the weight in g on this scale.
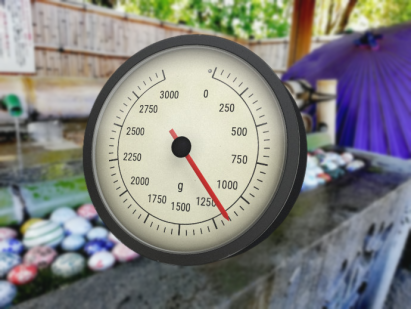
1150 g
